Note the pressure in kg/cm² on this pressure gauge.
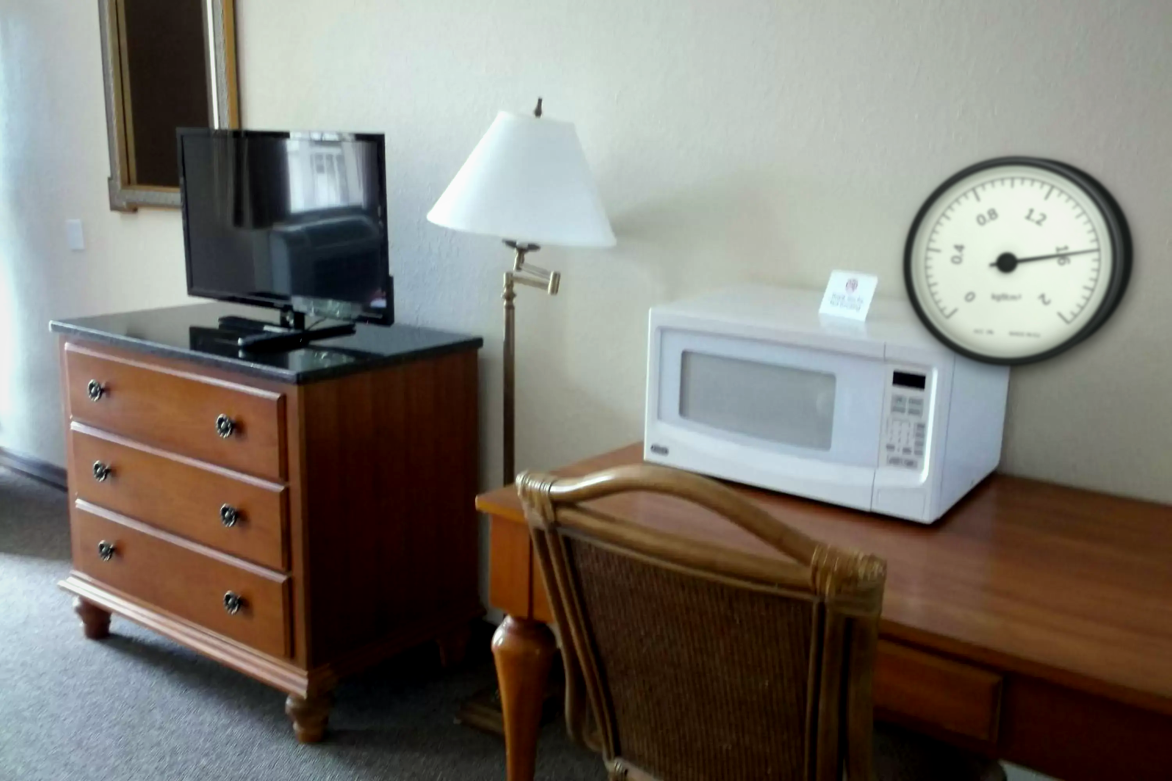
1.6 kg/cm²
